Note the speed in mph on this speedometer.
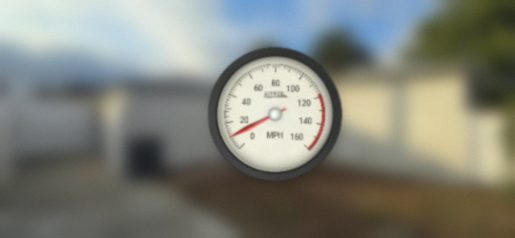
10 mph
